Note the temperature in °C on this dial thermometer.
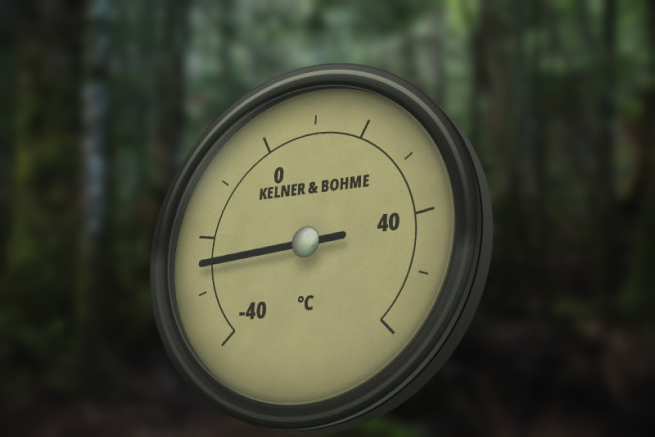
-25 °C
